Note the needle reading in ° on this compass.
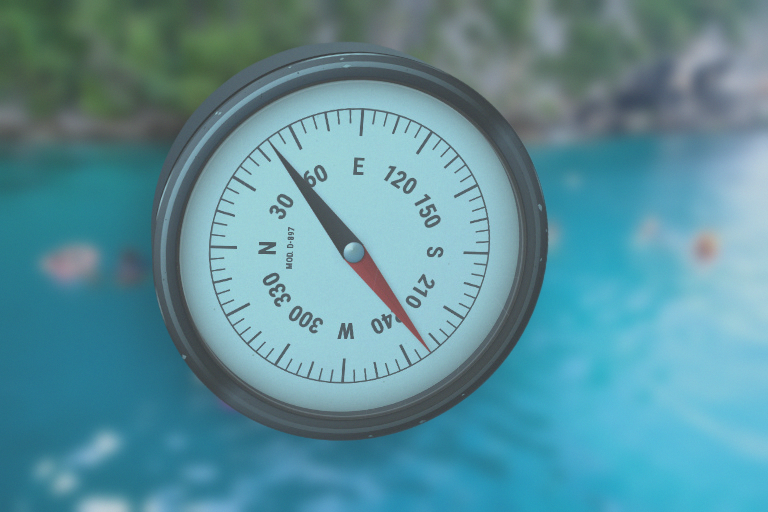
230 °
